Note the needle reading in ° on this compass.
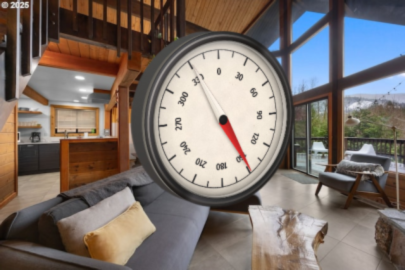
150 °
